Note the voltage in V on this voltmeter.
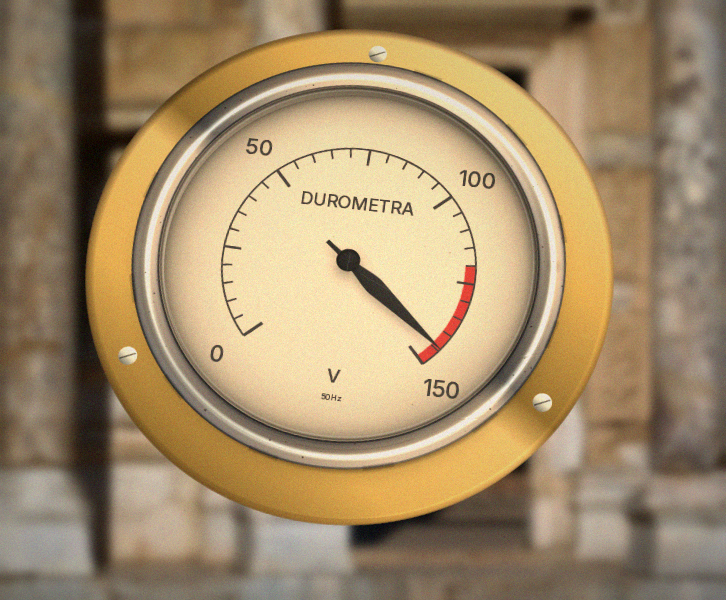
145 V
